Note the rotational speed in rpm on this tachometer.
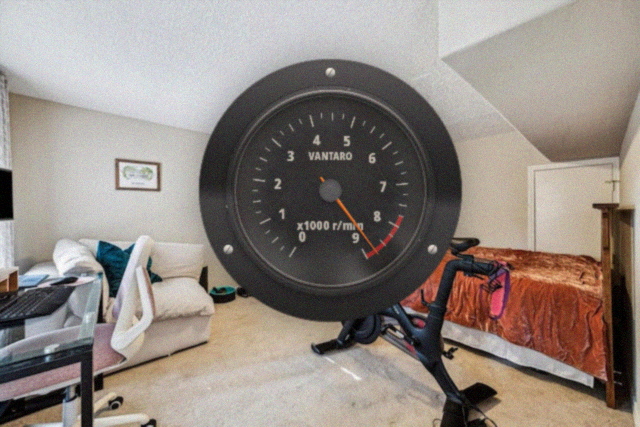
8750 rpm
